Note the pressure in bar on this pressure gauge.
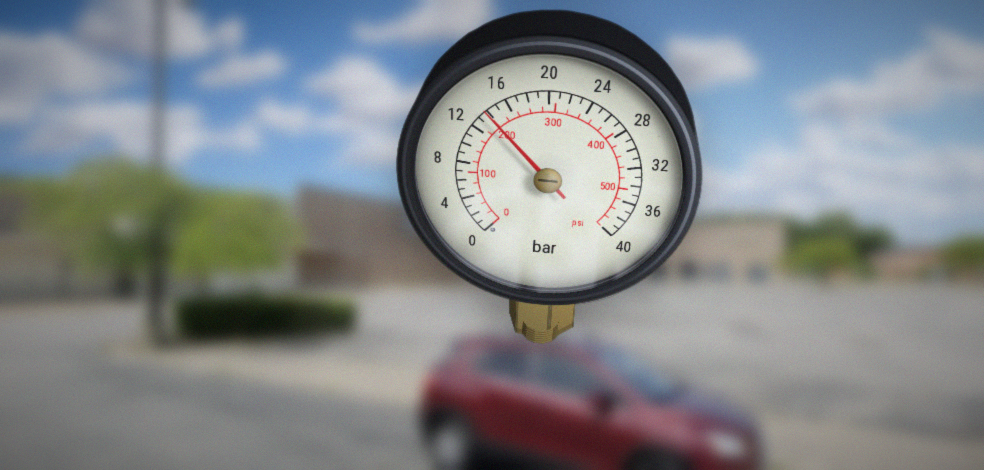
14 bar
